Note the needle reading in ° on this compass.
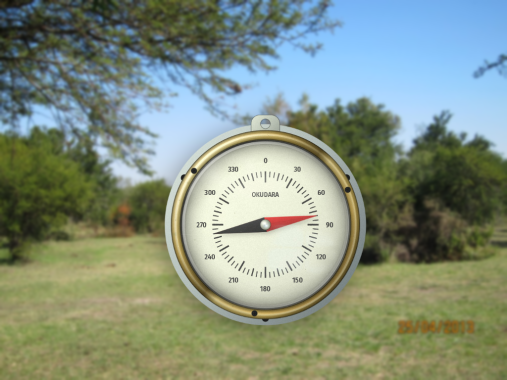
80 °
